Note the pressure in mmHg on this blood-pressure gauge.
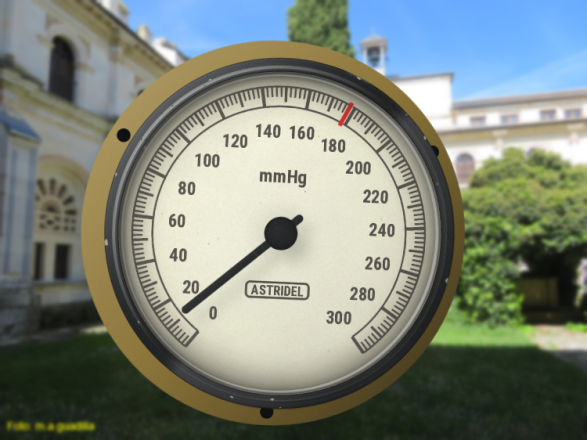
12 mmHg
